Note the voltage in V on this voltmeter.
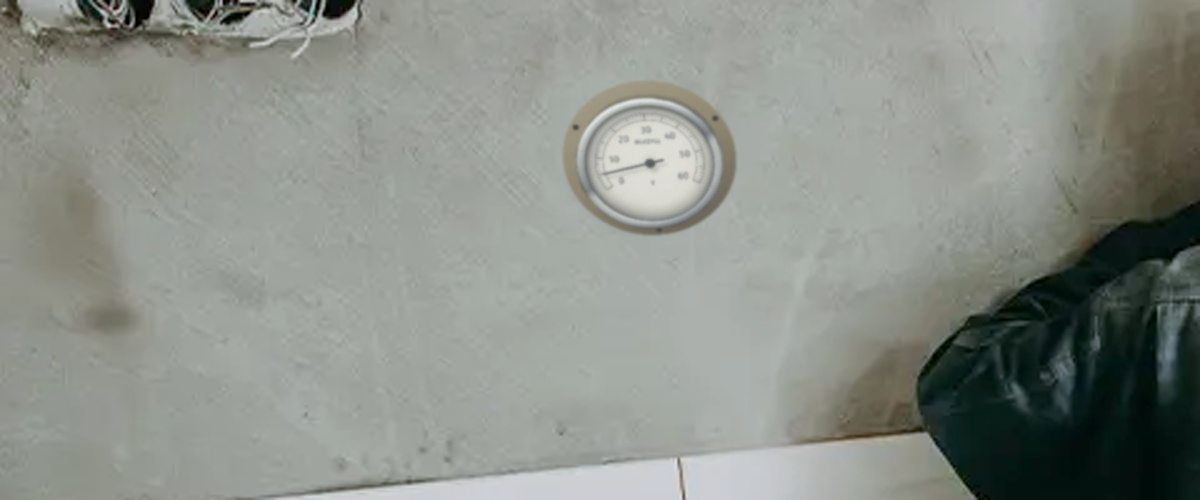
5 V
